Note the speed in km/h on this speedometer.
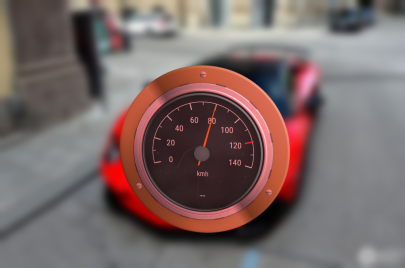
80 km/h
